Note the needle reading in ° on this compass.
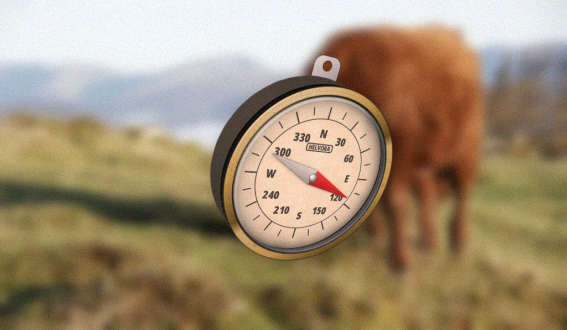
112.5 °
